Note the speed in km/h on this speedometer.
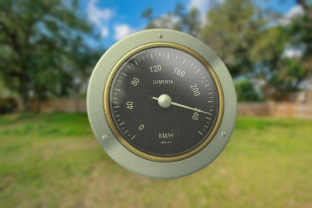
235 km/h
